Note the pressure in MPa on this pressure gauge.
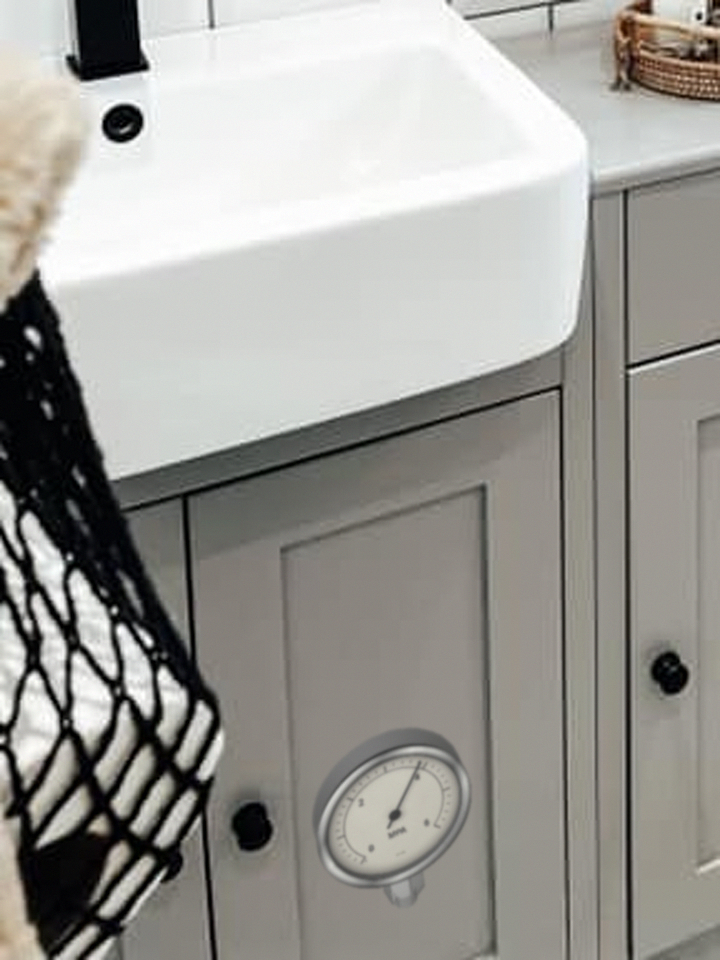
3.8 MPa
